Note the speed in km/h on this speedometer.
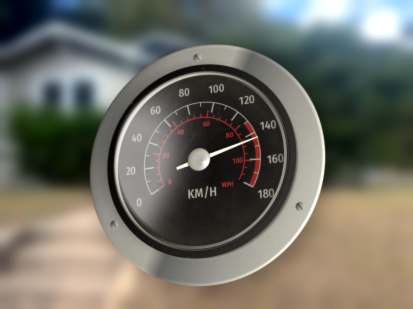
145 km/h
